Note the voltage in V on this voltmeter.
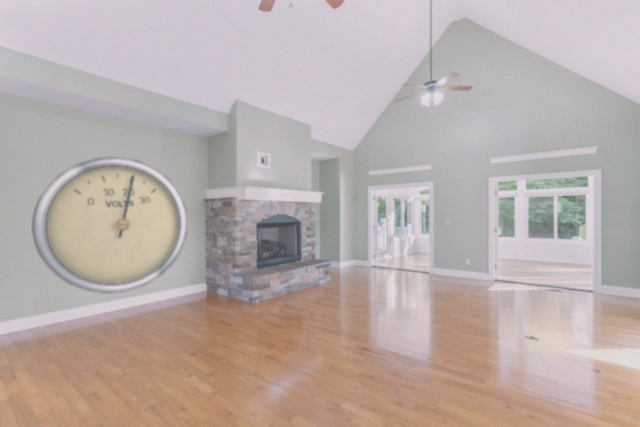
20 V
